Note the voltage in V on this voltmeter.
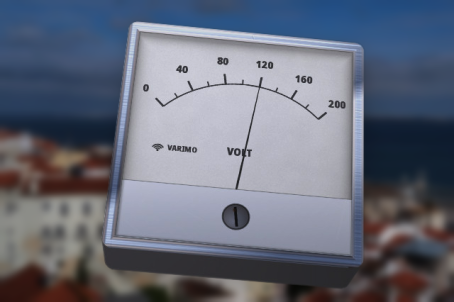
120 V
